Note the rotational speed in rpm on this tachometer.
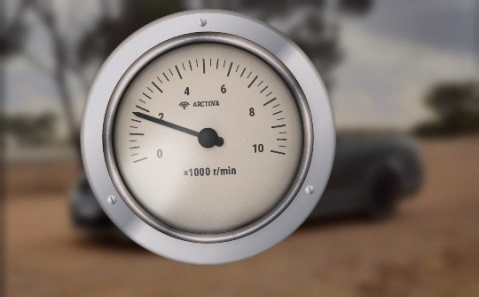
1750 rpm
